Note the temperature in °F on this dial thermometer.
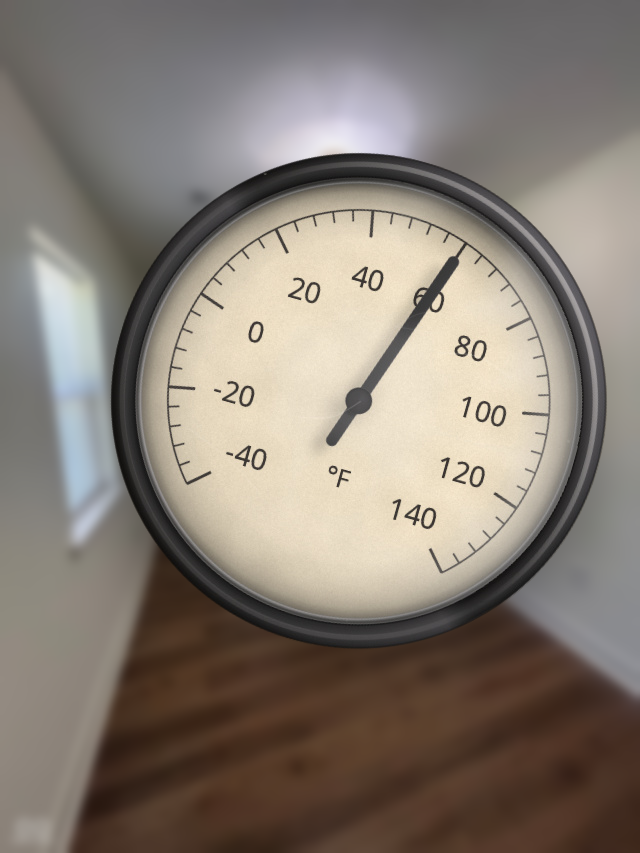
60 °F
